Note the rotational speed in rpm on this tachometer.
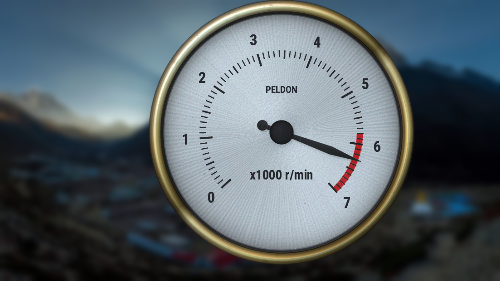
6300 rpm
